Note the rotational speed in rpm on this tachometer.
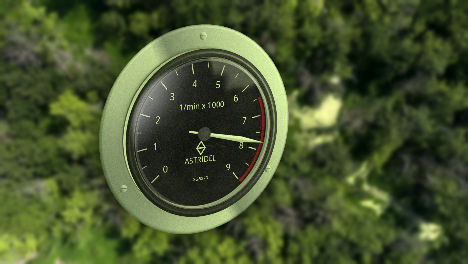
7750 rpm
